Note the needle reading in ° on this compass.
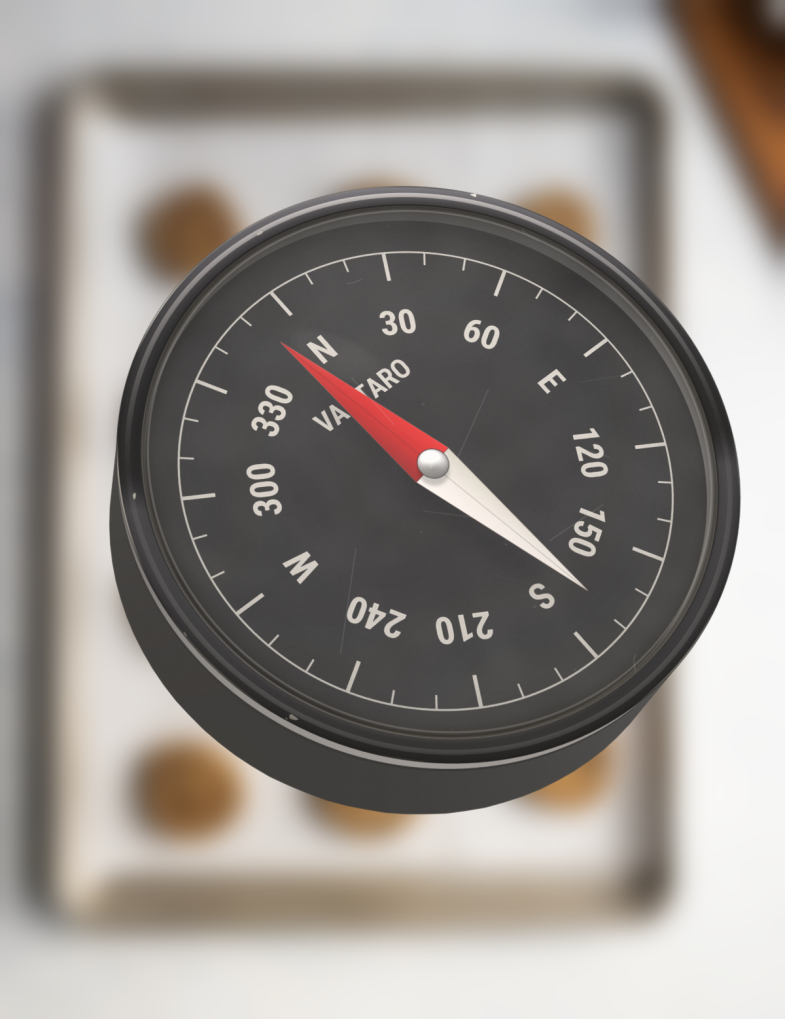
350 °
